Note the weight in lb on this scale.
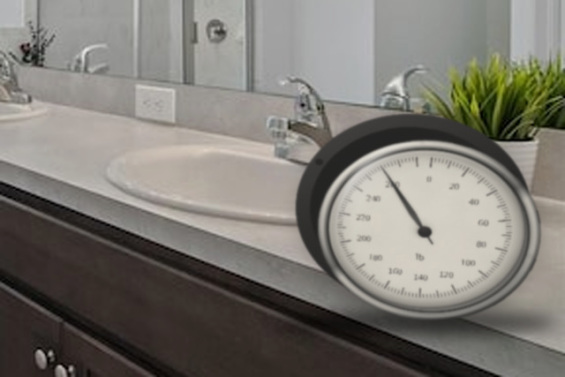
260 lb
